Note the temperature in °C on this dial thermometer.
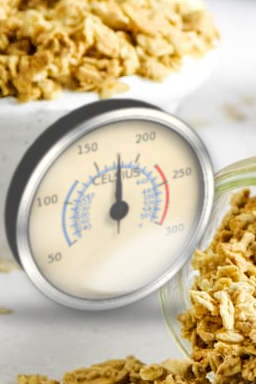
175 °C
